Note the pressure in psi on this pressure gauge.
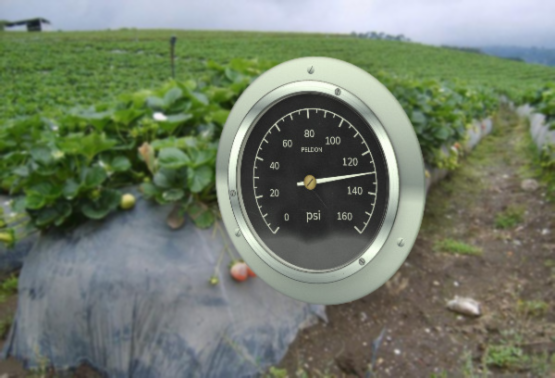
130 psi
